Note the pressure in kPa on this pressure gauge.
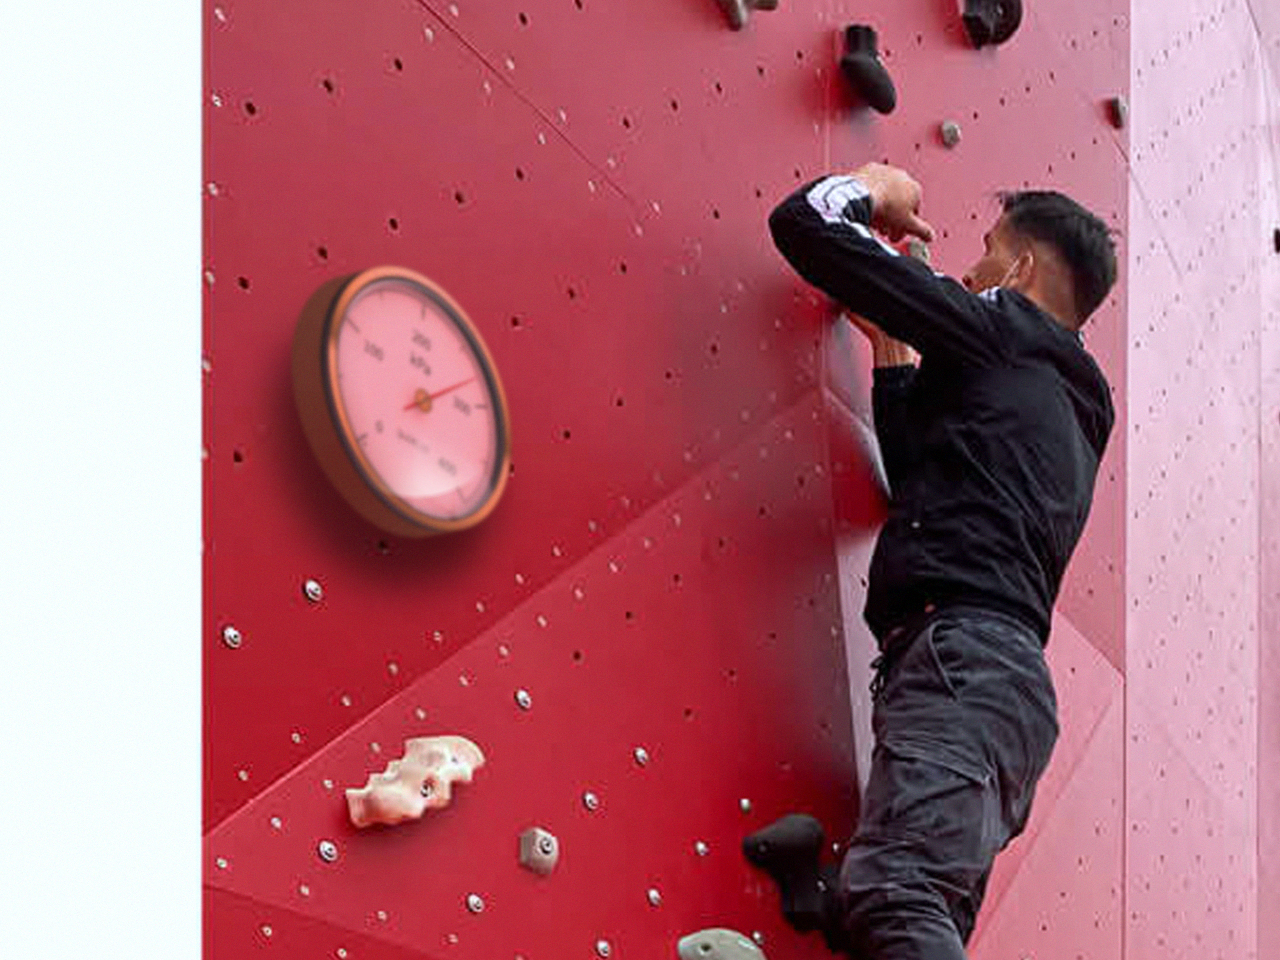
275 kPa
